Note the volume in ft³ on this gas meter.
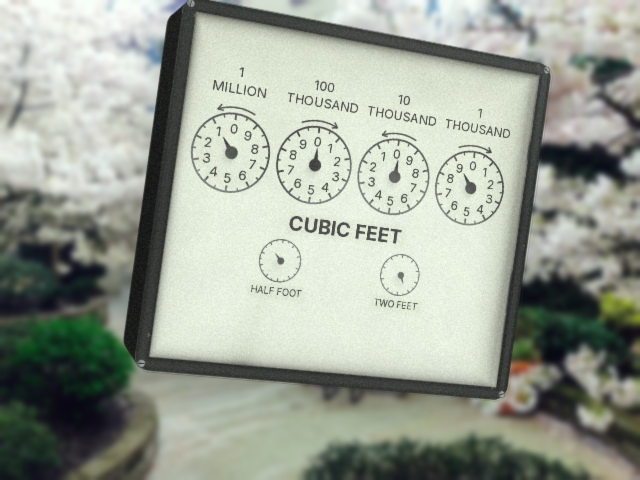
99900 ft³
